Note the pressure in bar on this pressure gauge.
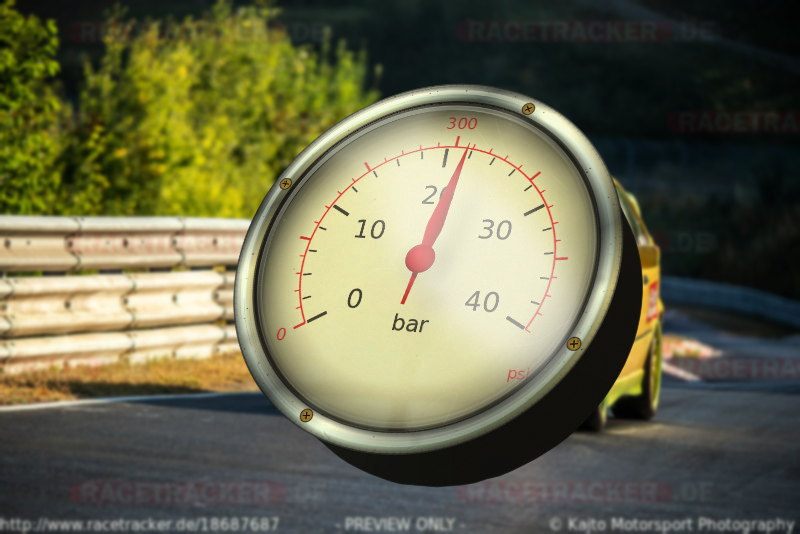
22 bar
